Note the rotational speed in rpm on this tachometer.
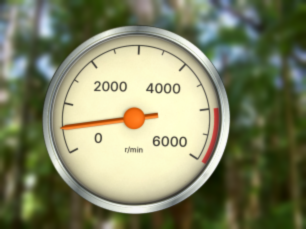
500 rpm
